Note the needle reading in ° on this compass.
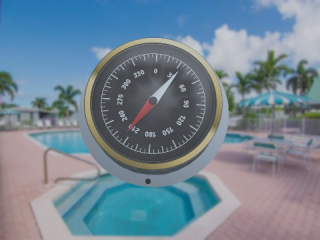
215 °
